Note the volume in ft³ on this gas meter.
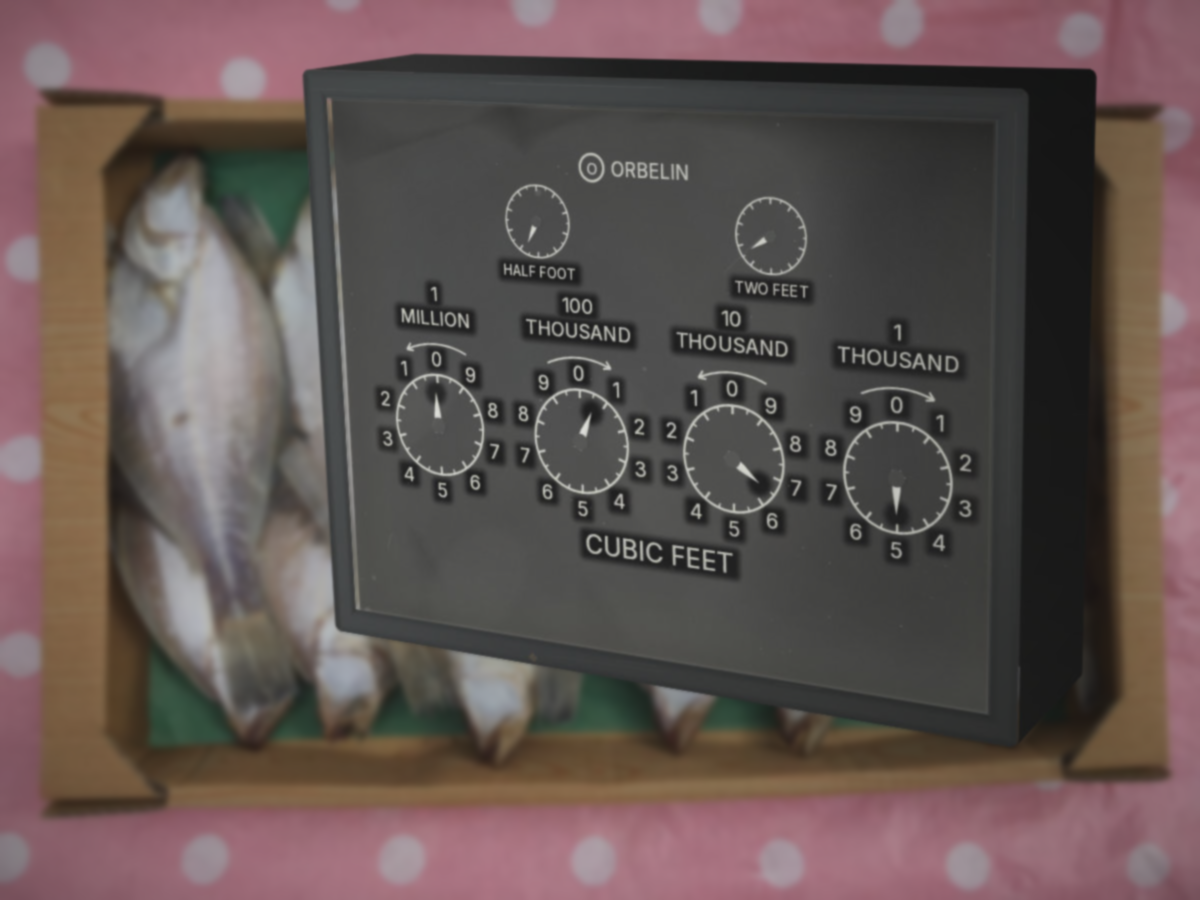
6500 ft³
